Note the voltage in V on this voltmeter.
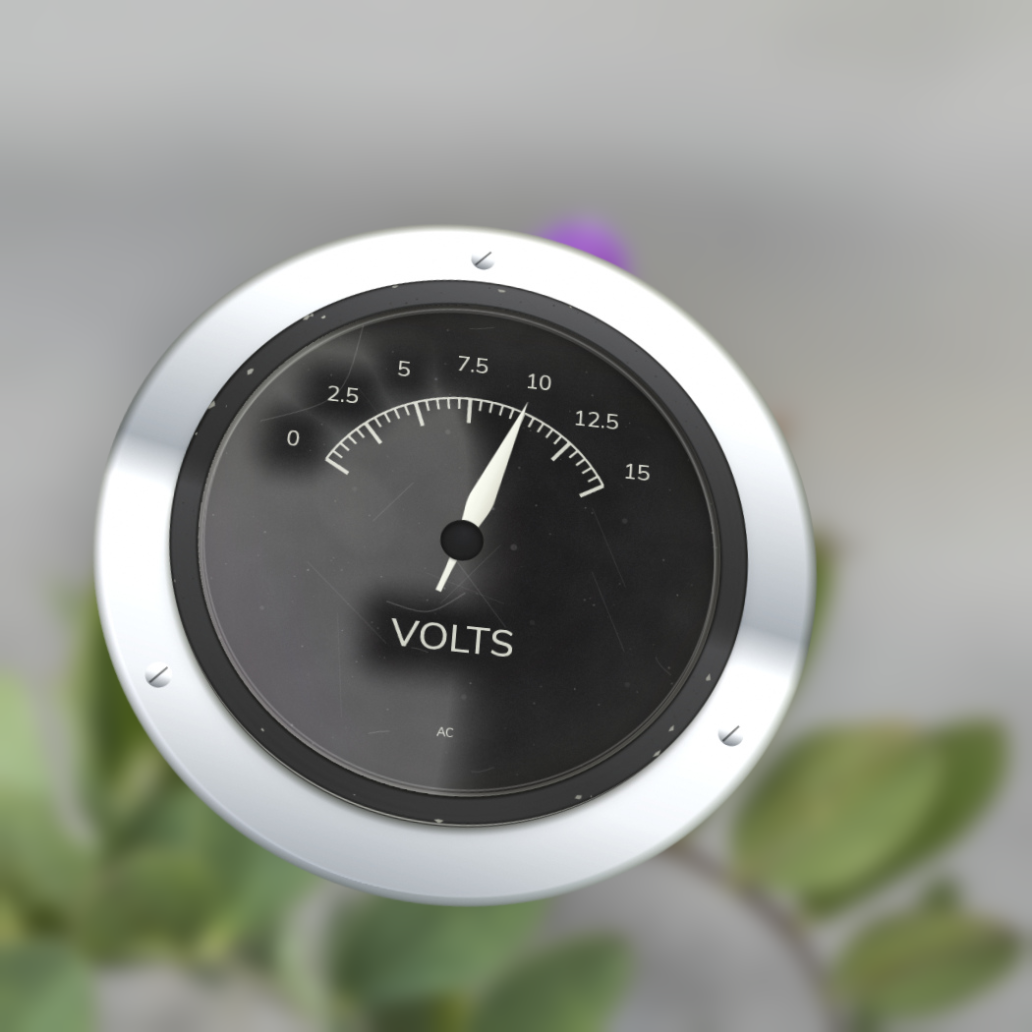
10 V
